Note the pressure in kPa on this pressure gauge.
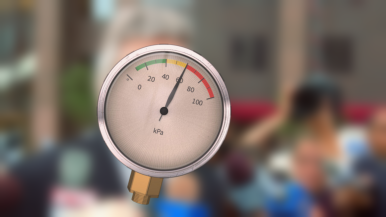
60 kPa
